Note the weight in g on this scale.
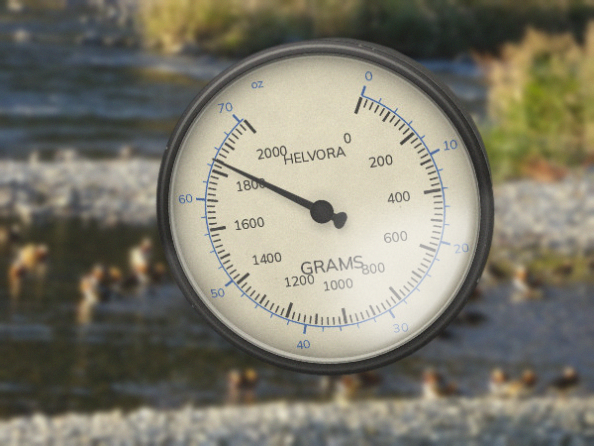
1840 g
